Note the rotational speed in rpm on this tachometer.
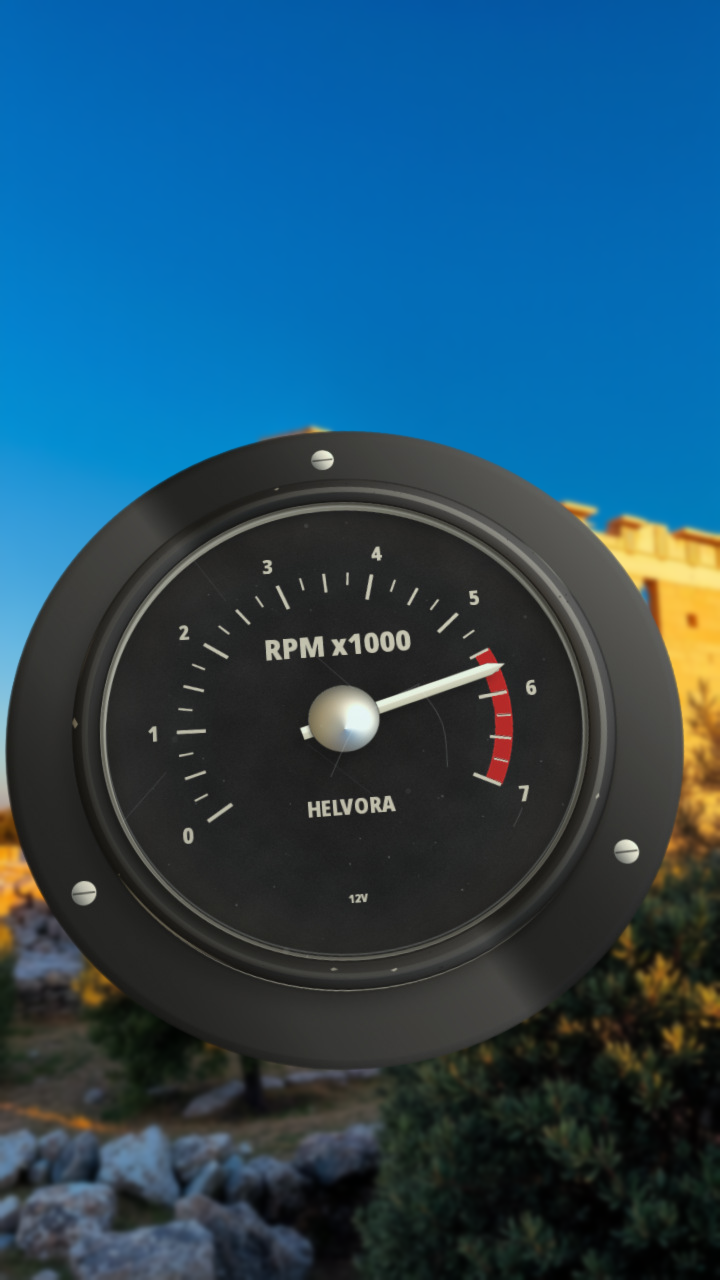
5750 rpm
